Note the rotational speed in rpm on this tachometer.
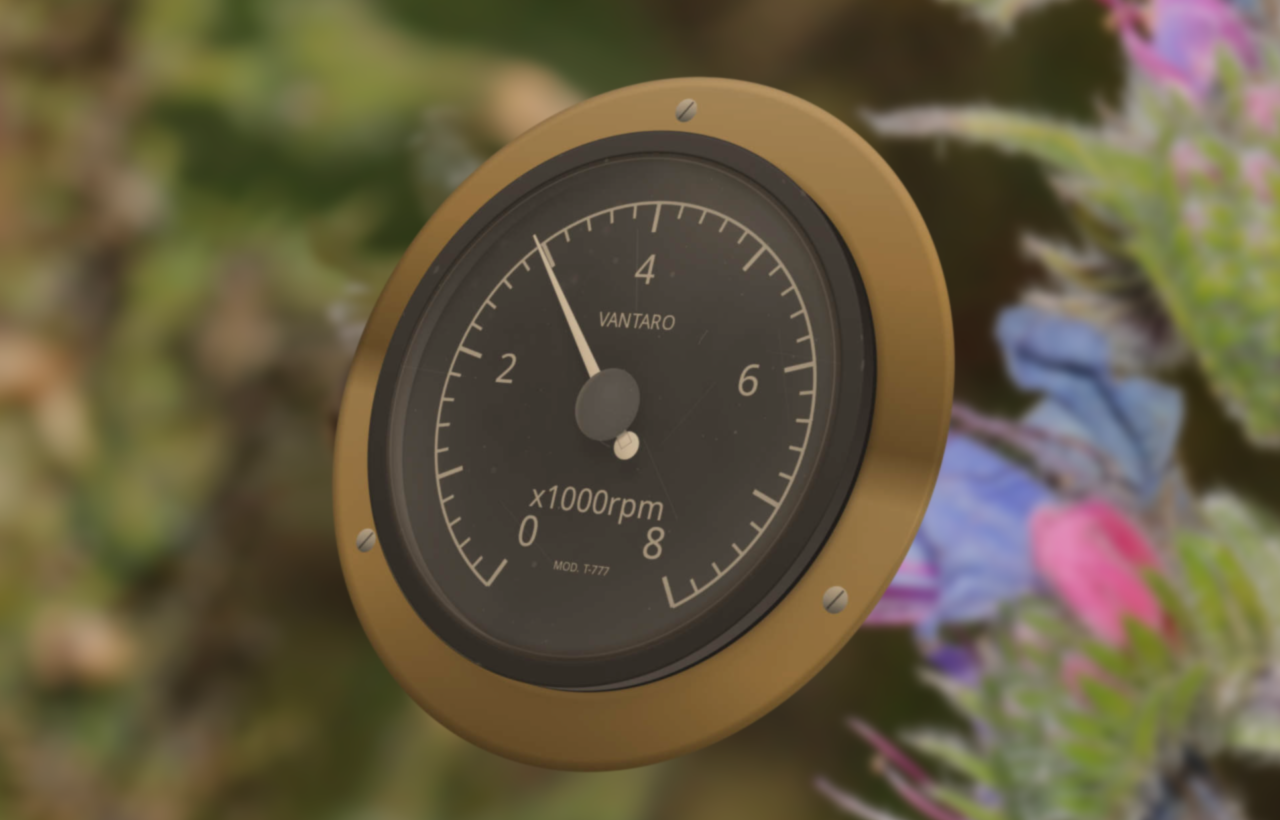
3000 rpm
